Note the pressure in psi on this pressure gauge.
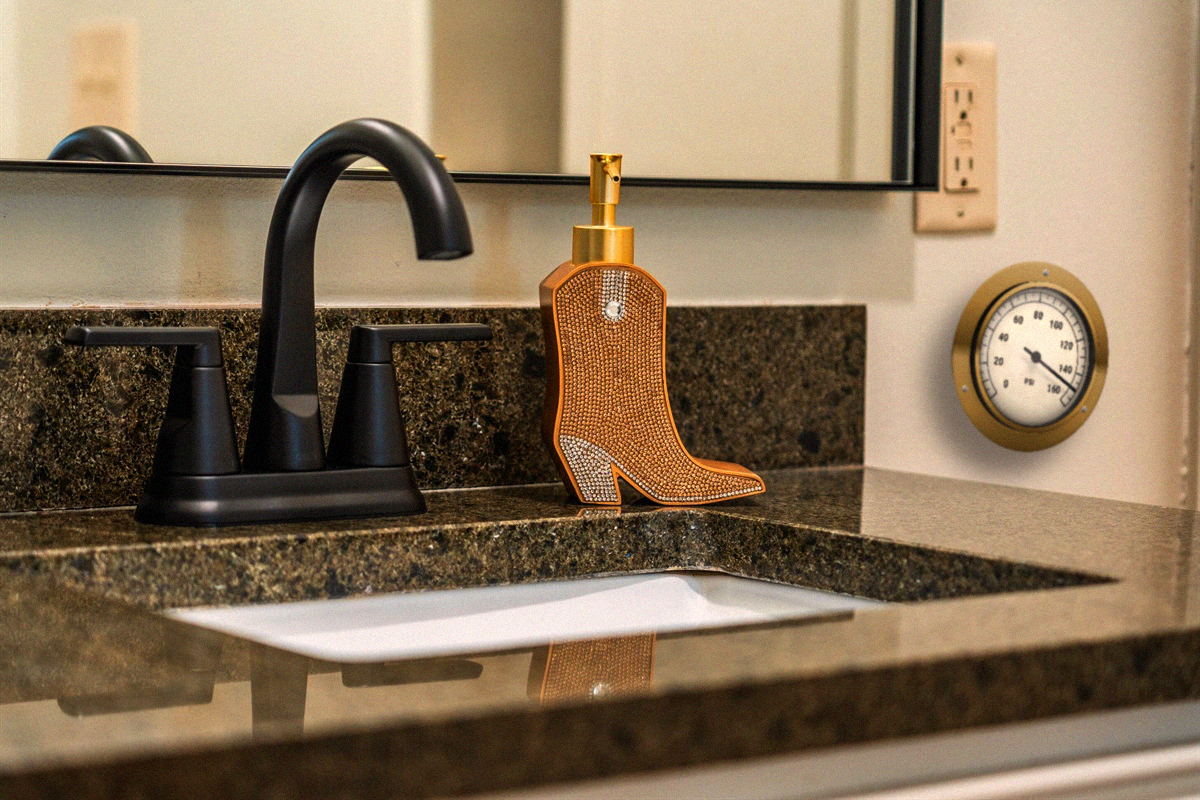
150 psi
